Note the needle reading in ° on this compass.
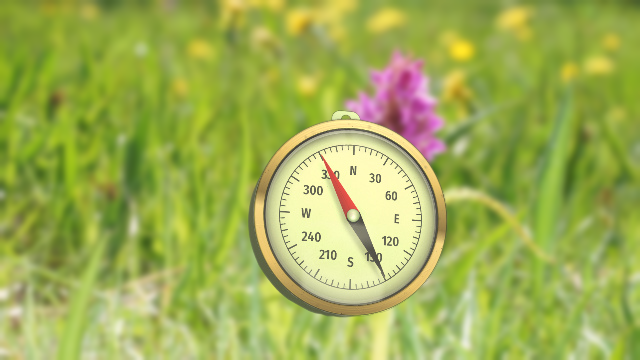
330 °
